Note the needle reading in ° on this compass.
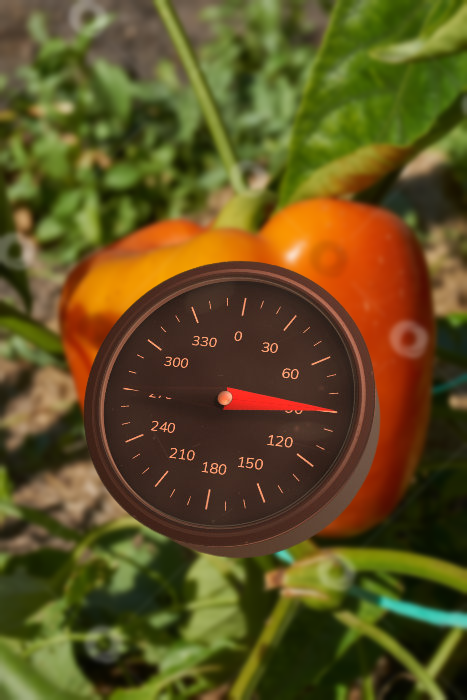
90 °
